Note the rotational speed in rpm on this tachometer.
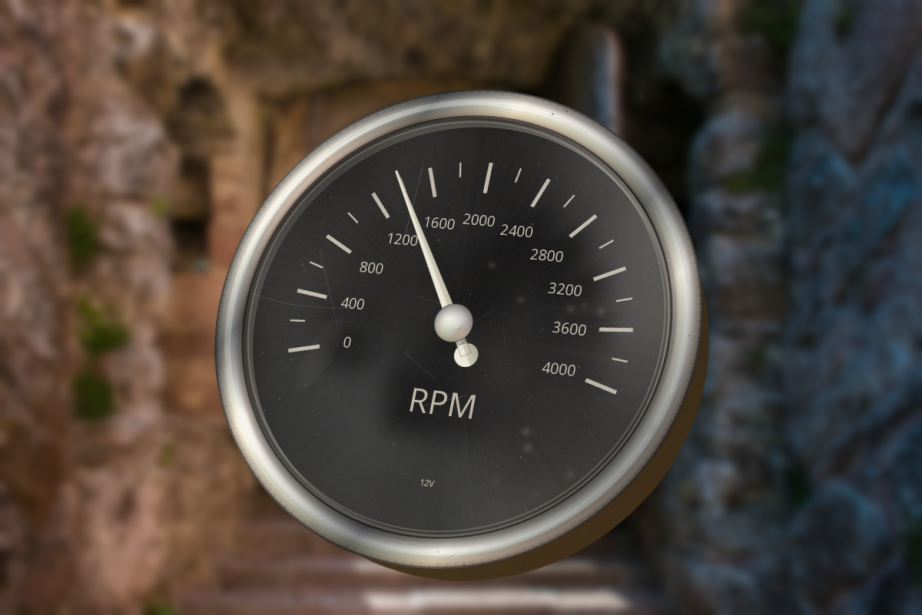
1400 rpm
